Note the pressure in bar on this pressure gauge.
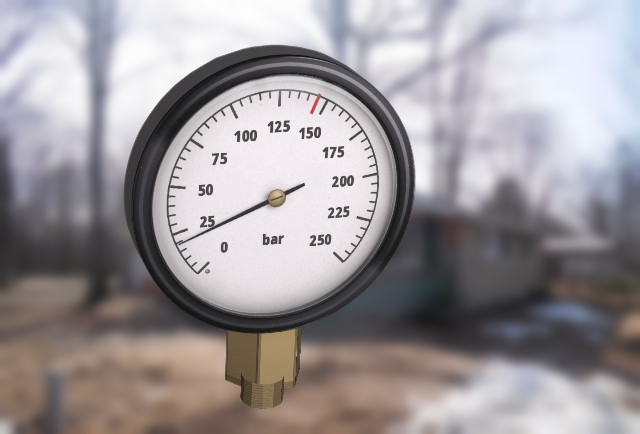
20 bar
